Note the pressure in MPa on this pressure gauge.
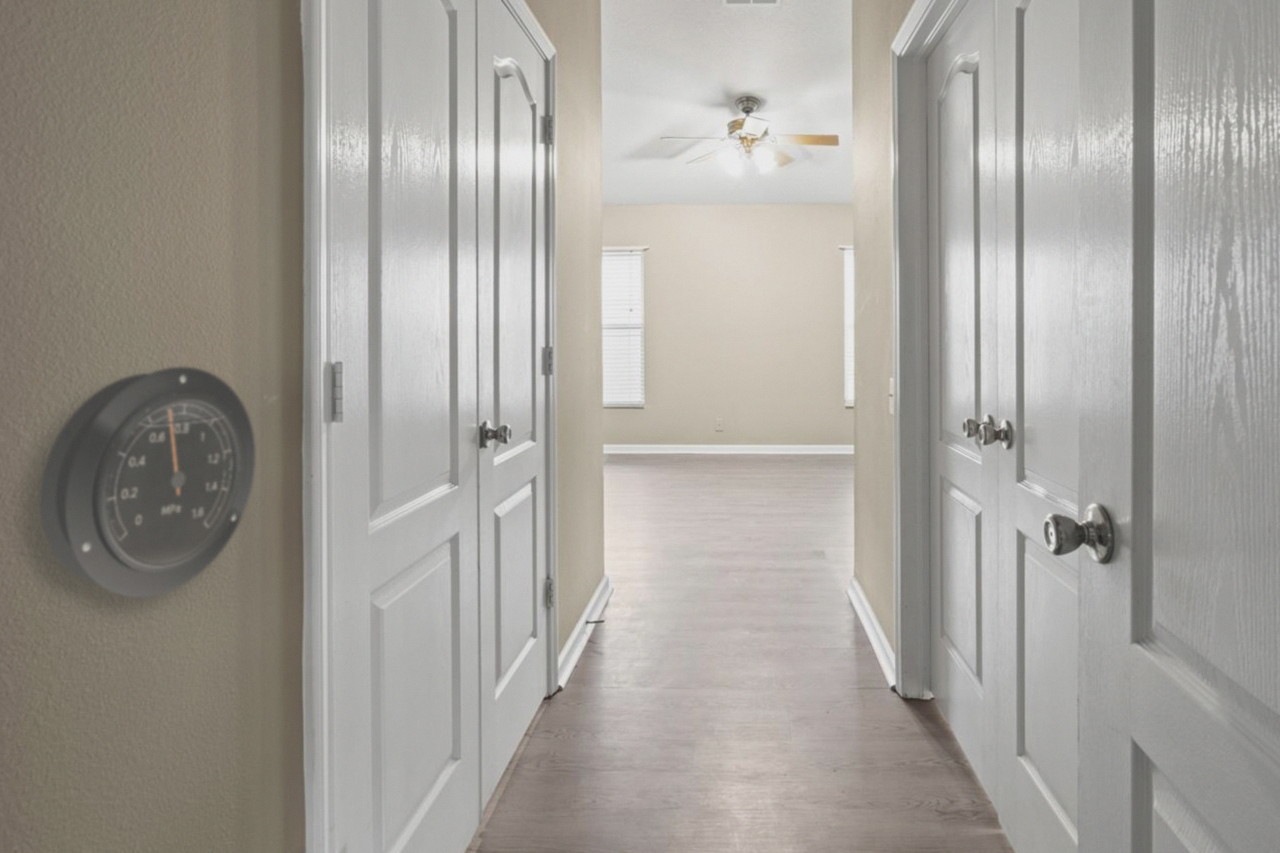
0.7 MPa
